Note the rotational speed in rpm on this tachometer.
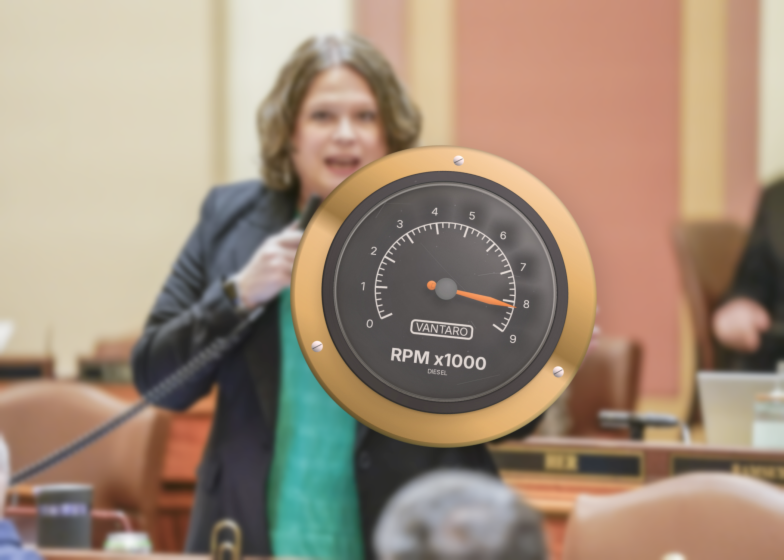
8200 rpm
